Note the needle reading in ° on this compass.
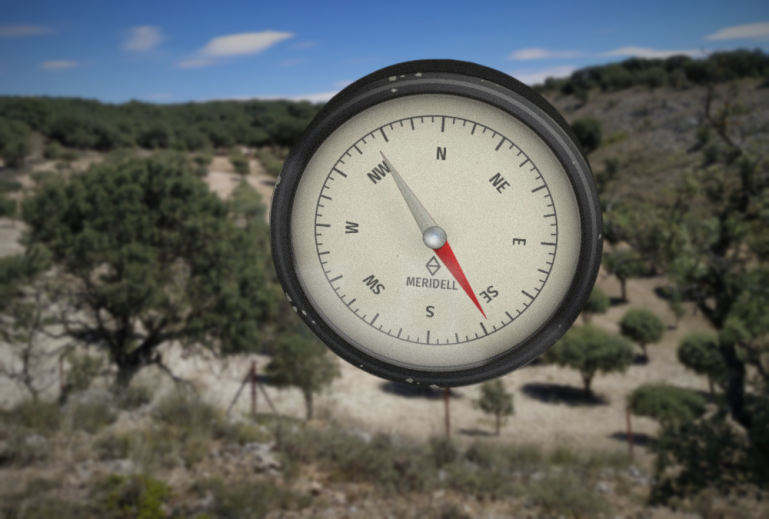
145 °
